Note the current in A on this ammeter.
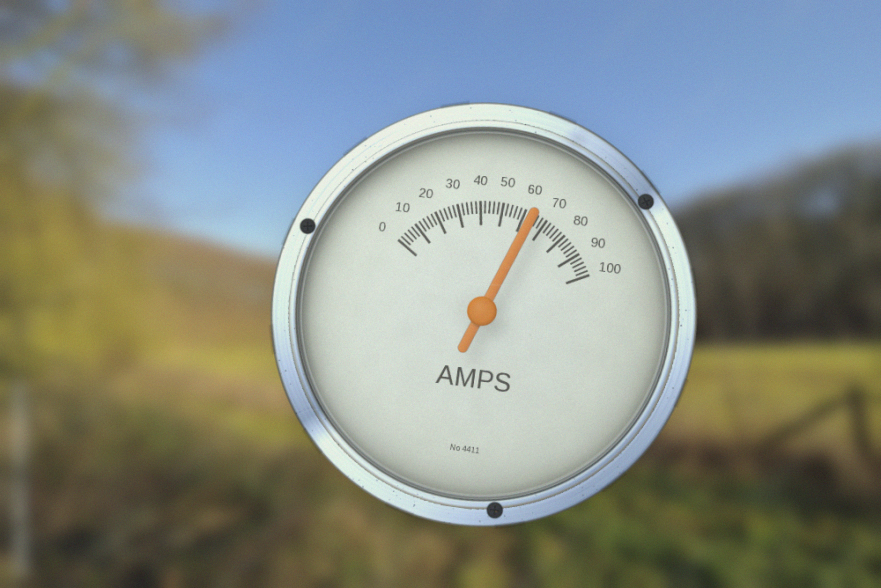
64 A
